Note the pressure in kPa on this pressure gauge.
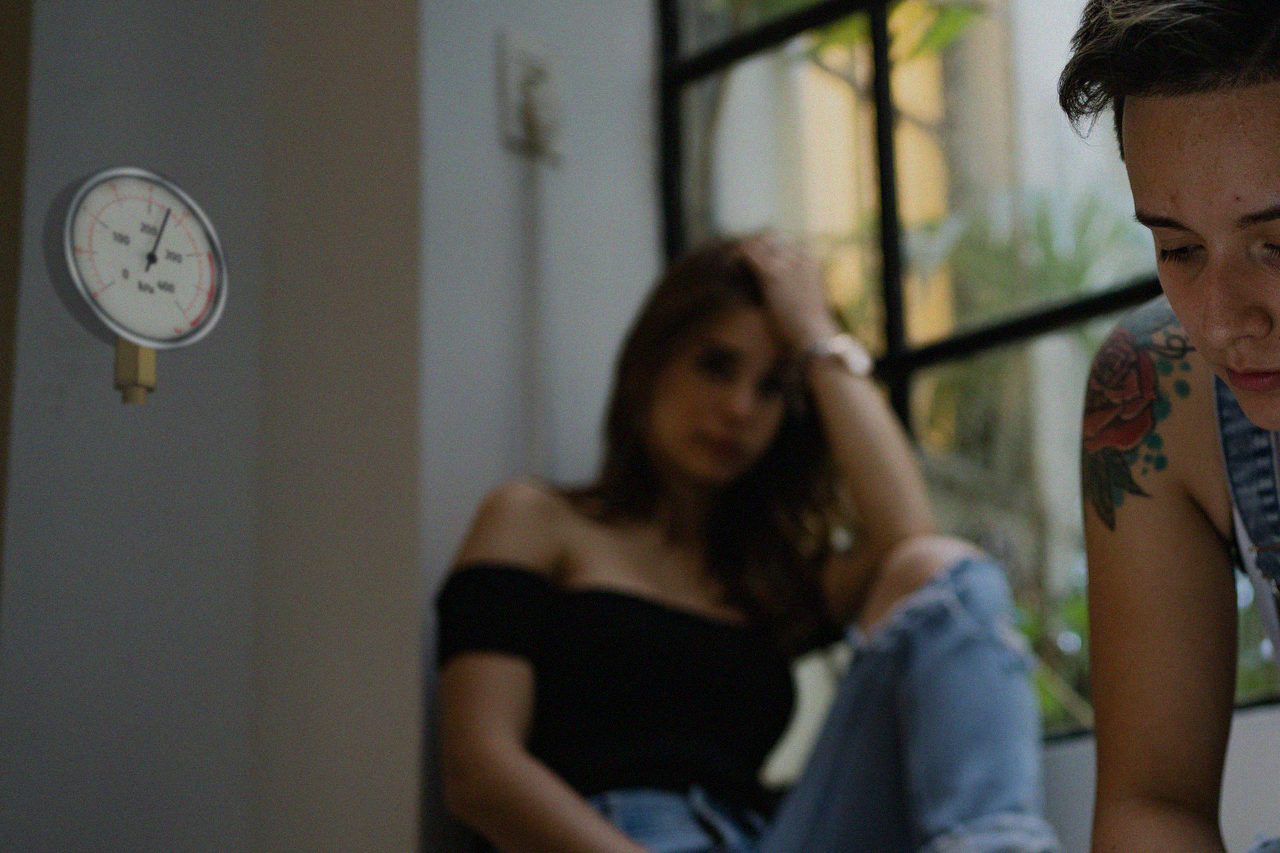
225 kPa
